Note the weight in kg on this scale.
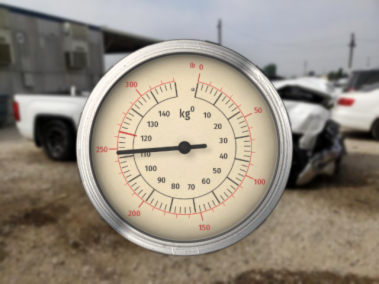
112 kg
